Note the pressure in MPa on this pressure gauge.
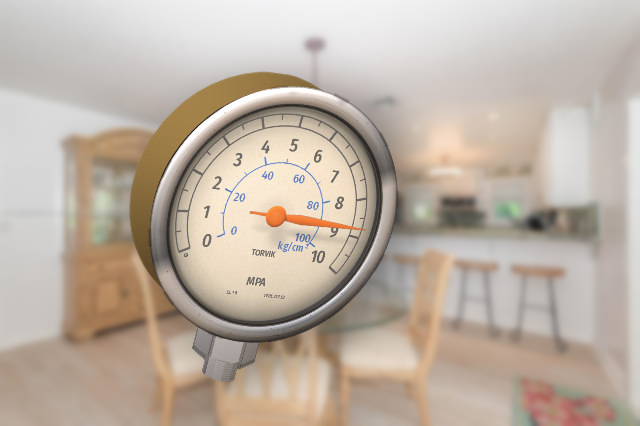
8.75 MPa
